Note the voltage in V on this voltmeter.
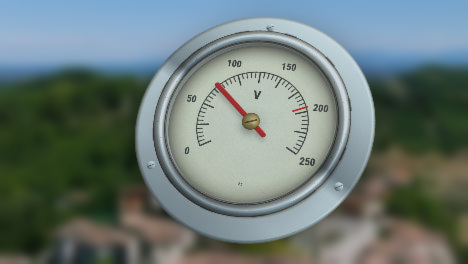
75 V
